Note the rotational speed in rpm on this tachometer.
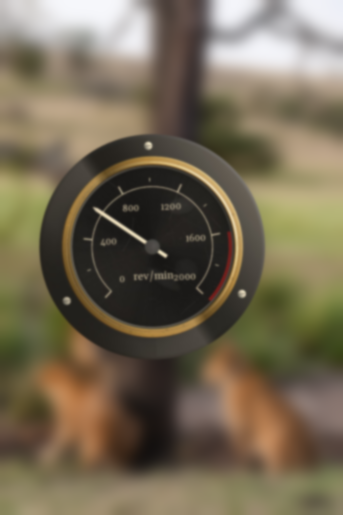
600 rpm
